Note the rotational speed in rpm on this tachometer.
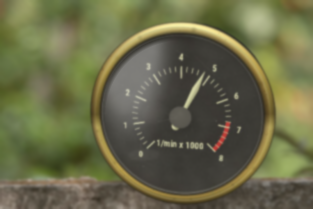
4800 rpm
